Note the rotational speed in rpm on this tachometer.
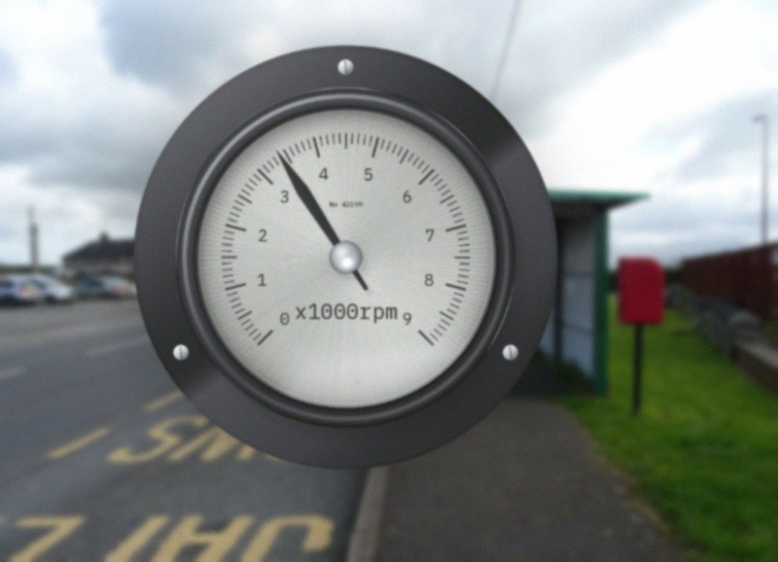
3400 rpm
